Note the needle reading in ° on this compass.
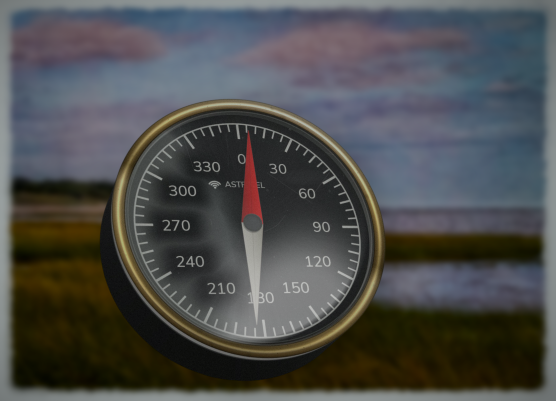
5 °
